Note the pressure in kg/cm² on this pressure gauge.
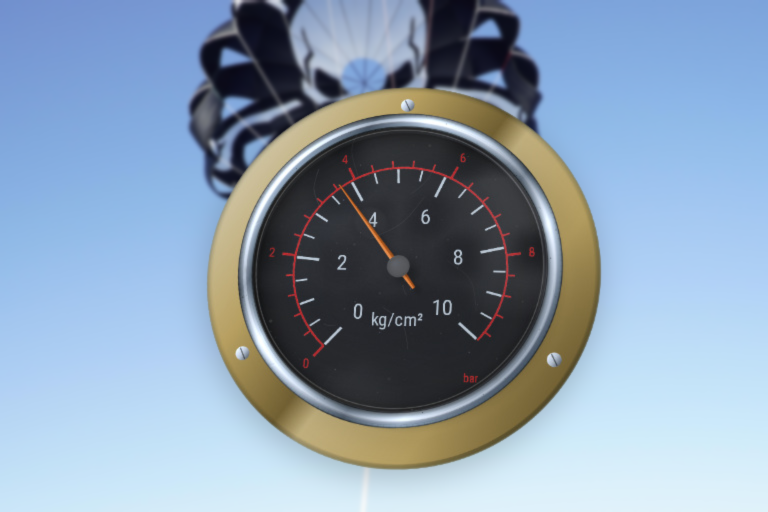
3.75 kg/cm²
